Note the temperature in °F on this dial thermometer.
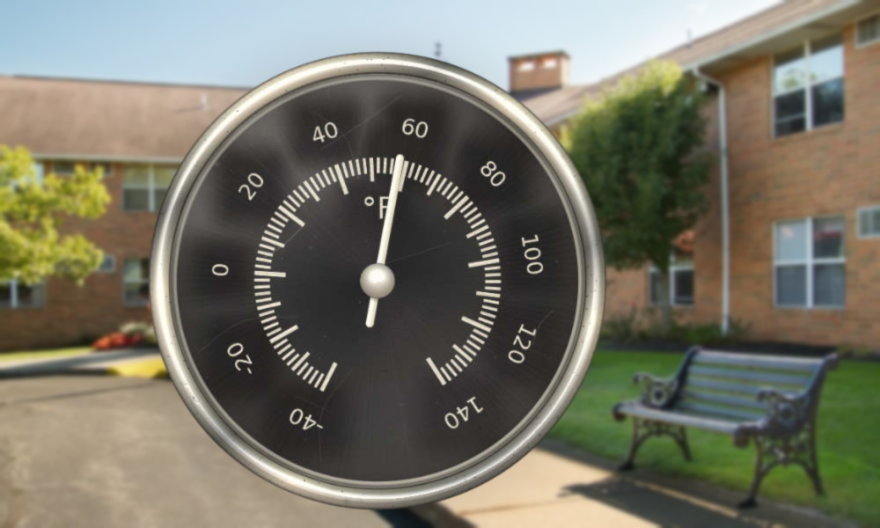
58 °F
